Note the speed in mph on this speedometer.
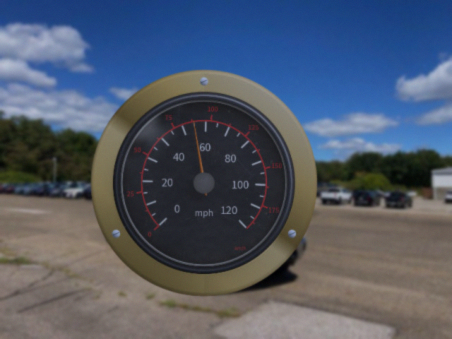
55 mph
